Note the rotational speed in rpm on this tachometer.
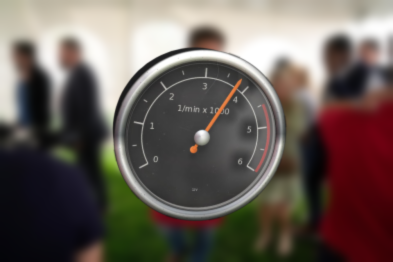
3750 rpm
